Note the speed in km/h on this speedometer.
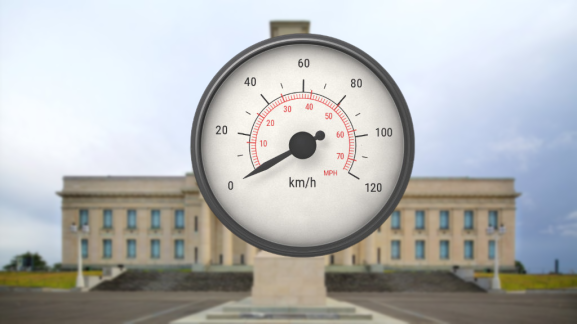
0 km/h
